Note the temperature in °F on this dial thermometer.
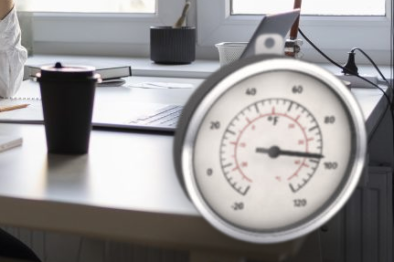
96 °F
